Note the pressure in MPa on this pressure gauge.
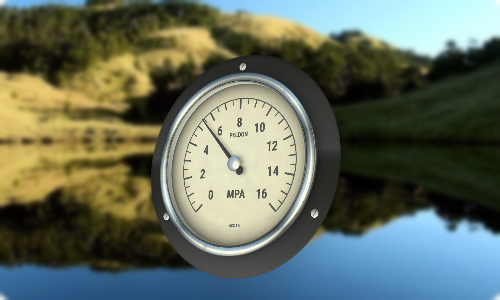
5.5 MPa
